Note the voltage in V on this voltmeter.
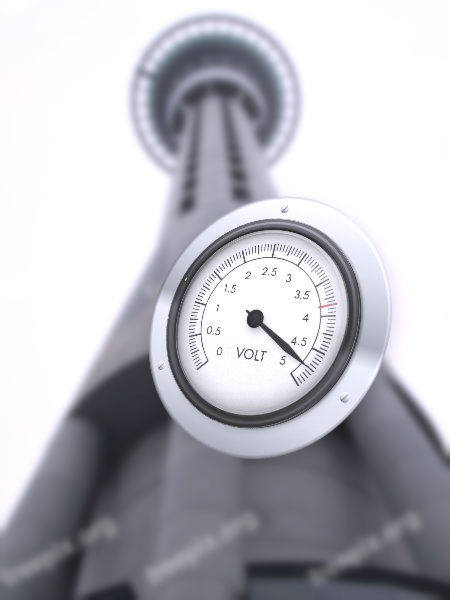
4.75 V
